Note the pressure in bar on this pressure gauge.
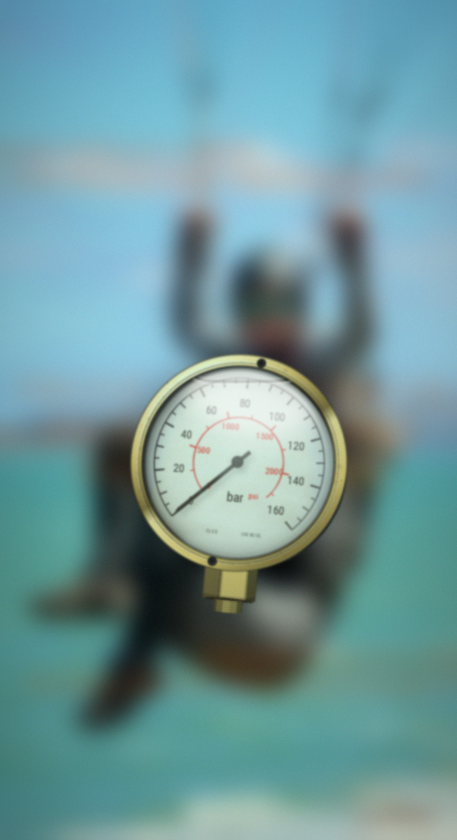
0 bar
